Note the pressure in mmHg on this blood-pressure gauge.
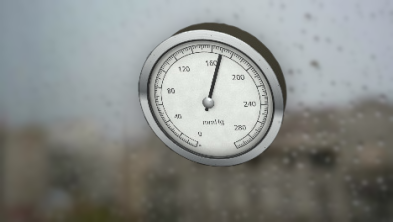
170 mmHg
